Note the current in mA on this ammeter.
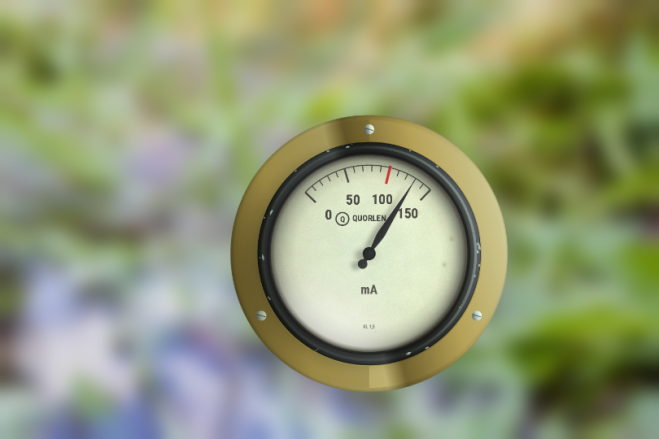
130 mA
